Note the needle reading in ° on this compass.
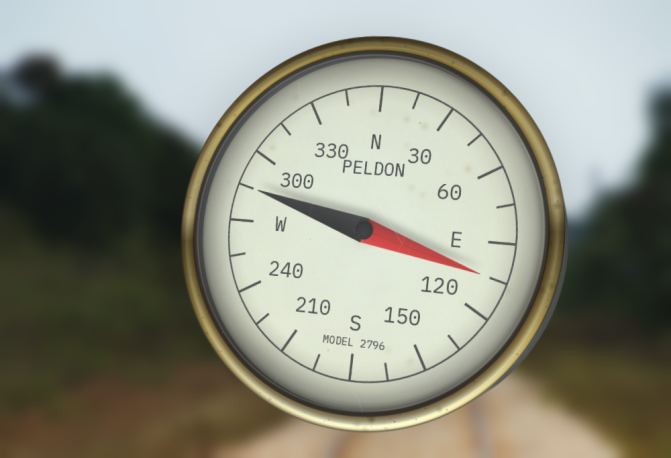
105 °
